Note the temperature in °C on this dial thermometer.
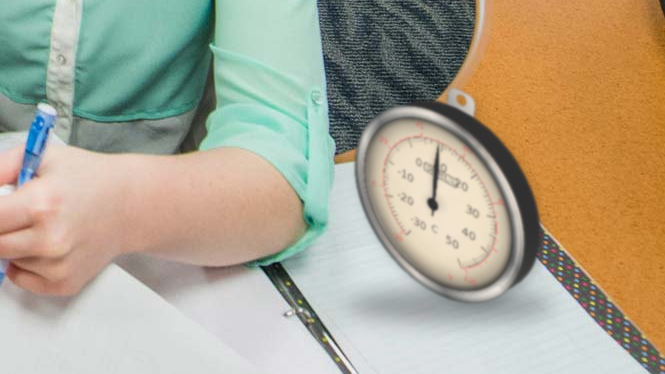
10 °C
